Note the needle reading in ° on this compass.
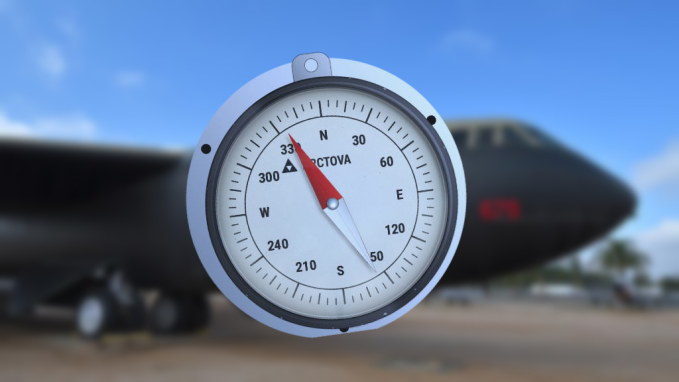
335 °
